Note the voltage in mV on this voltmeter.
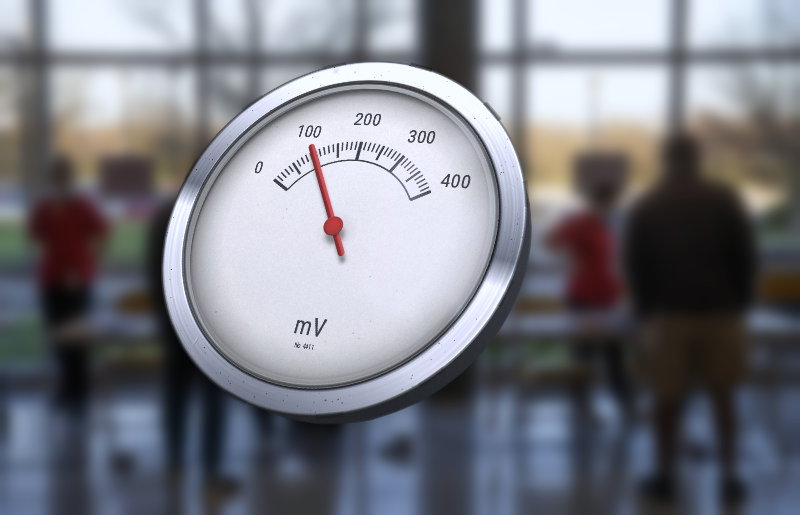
100 mV
